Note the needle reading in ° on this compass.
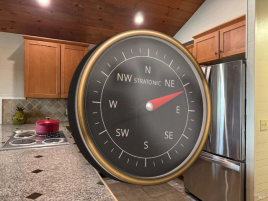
65 °
